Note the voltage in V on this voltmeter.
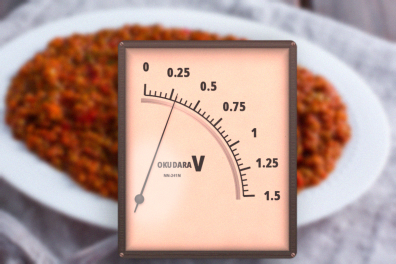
0.3 V
